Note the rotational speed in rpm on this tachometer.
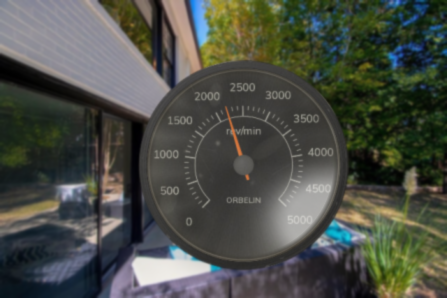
2200 rpm
